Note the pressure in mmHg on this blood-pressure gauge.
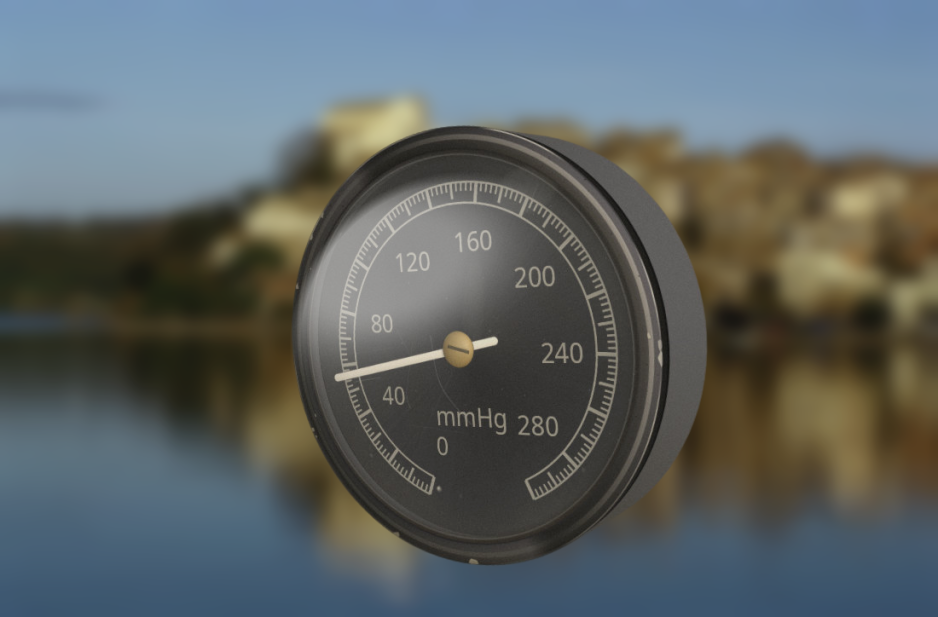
56 mmHg
